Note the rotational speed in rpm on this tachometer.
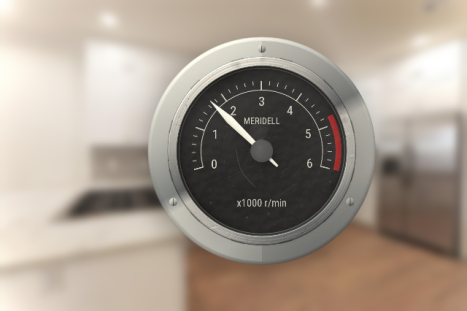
1700 rpm
